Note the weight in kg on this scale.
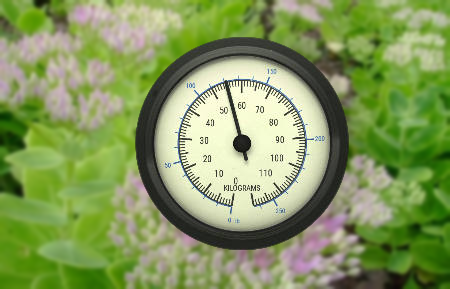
55 kg
